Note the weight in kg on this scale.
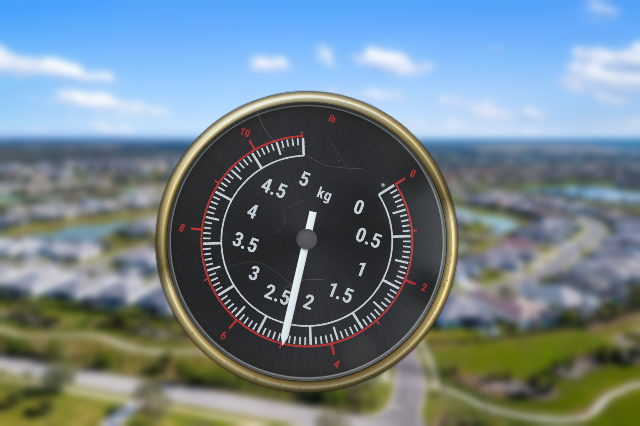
2.25 kg
